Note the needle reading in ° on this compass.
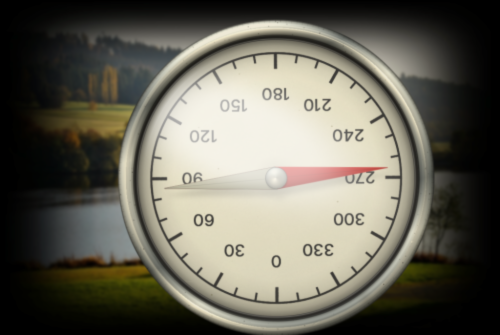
265 °
